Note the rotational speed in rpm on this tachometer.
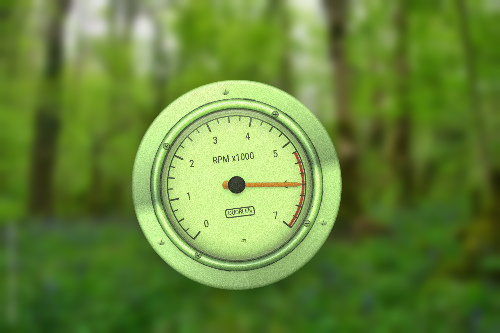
6000 rpm
